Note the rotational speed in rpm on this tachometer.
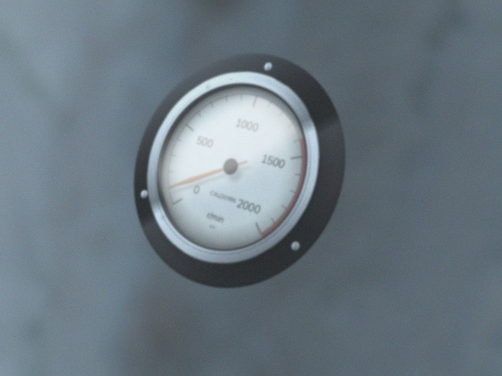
100 rpm
